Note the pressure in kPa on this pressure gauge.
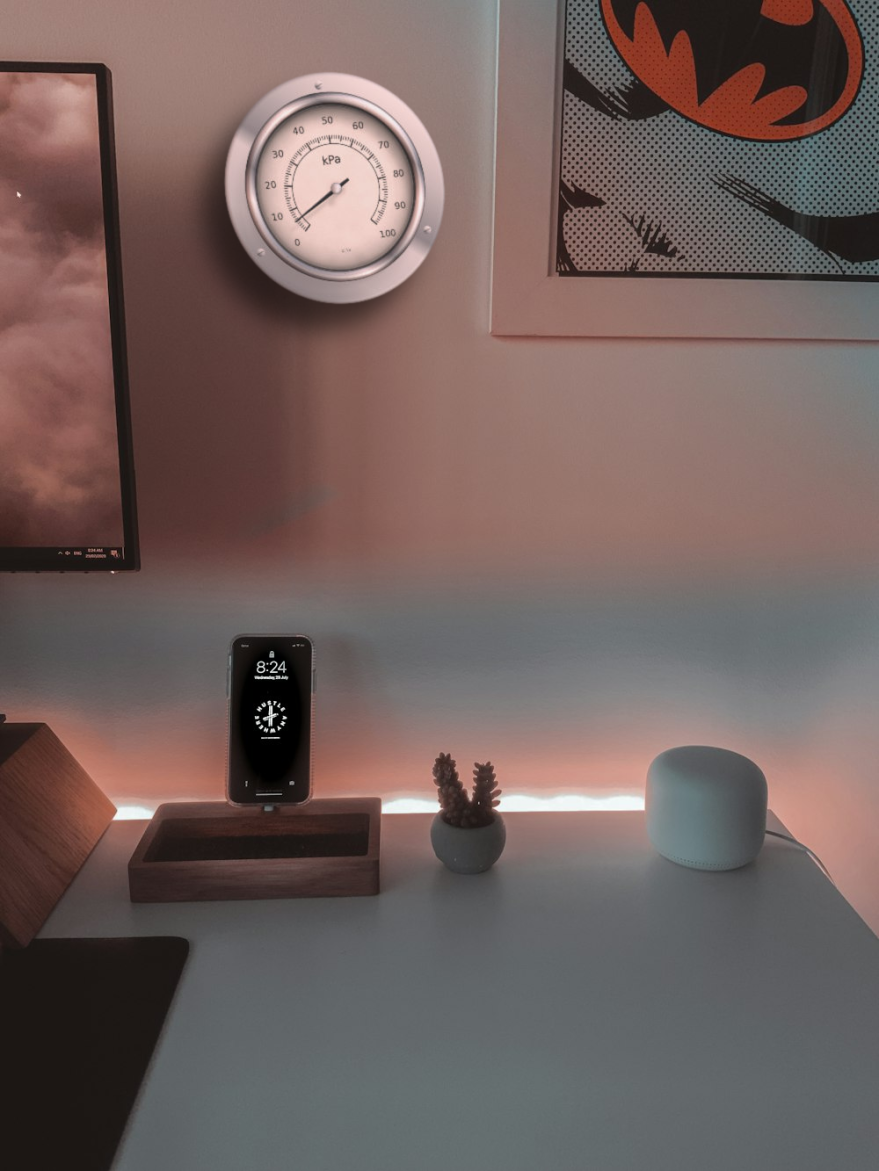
5 kPa
